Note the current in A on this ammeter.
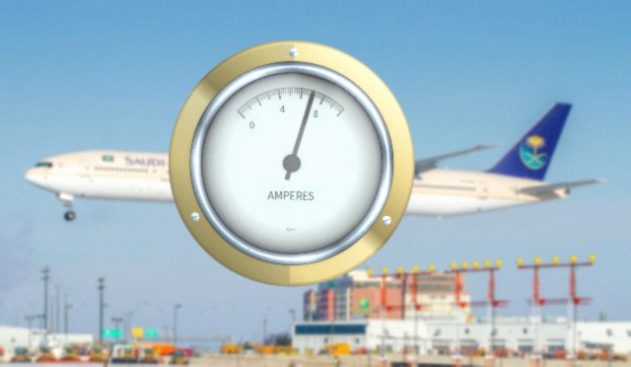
7 A
